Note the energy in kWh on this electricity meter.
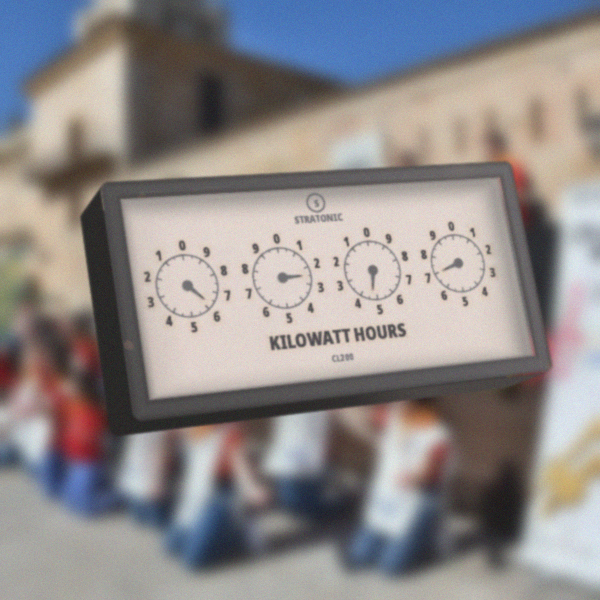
6247 kWh
